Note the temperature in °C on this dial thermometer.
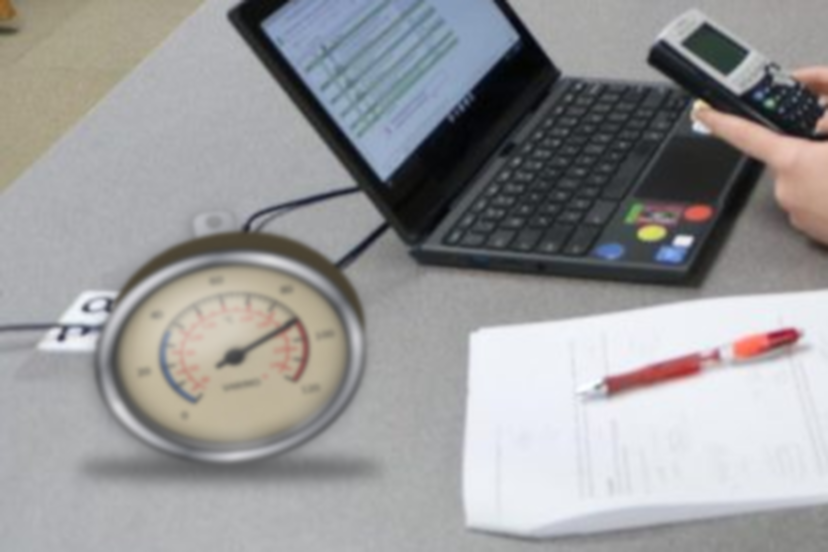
90 °C
